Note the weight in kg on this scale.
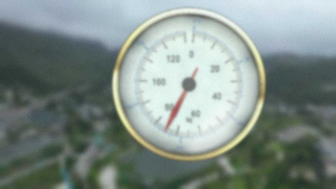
75 kg
